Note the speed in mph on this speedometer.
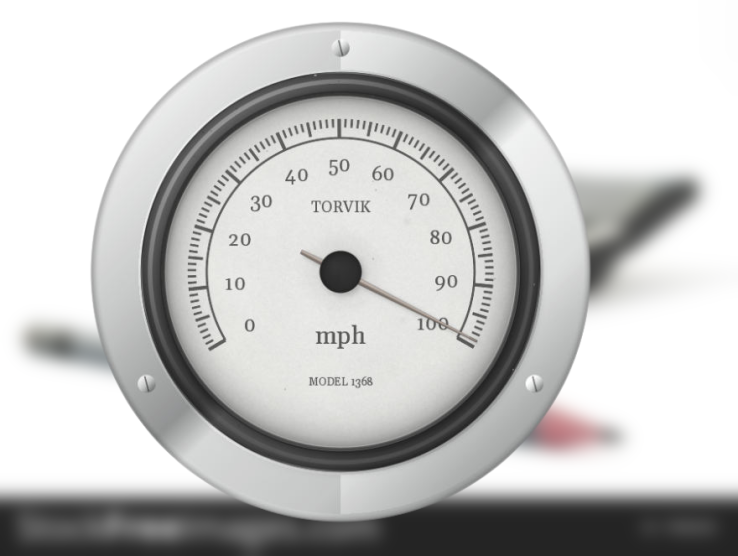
99 mph
